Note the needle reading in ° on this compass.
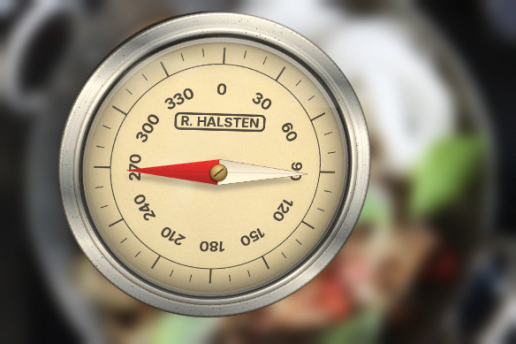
270 °
